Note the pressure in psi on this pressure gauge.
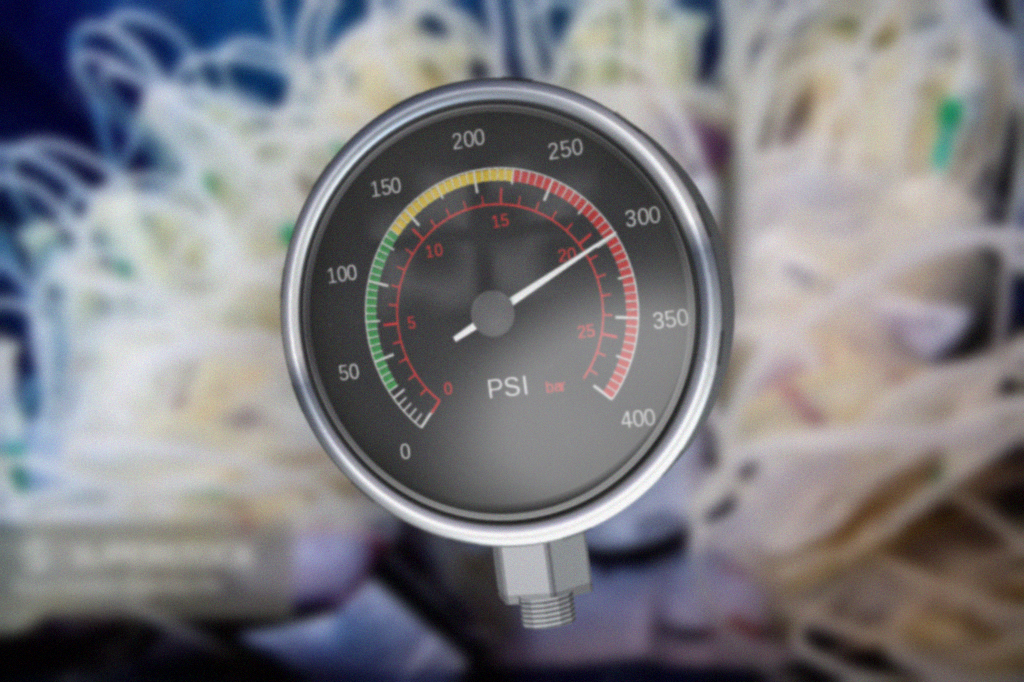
300 psi
